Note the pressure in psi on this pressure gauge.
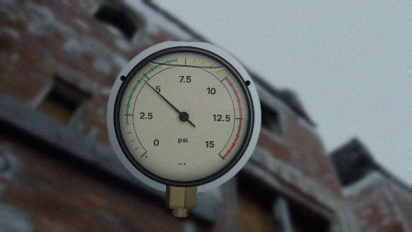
4.75 psi
